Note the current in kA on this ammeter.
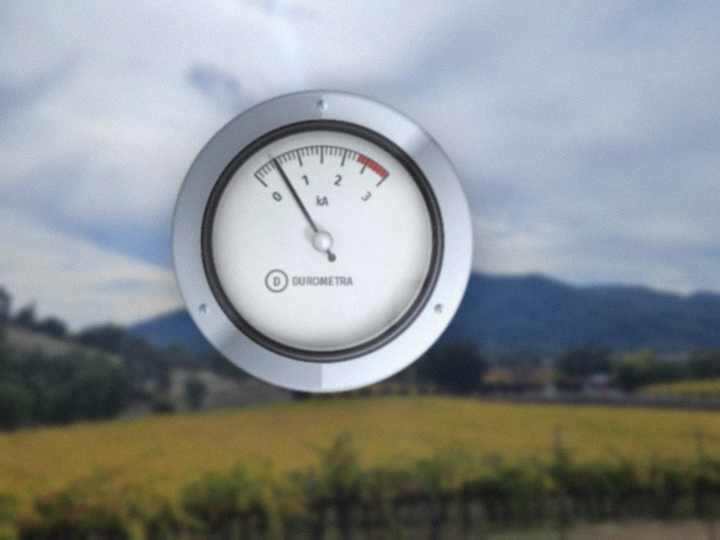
0.5 kA
